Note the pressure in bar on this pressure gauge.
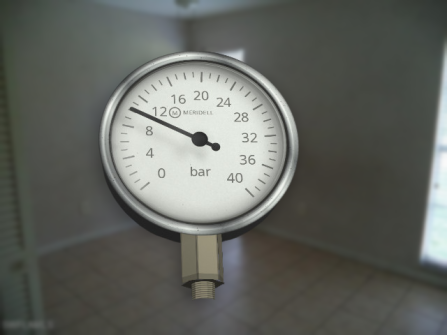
10 bar
